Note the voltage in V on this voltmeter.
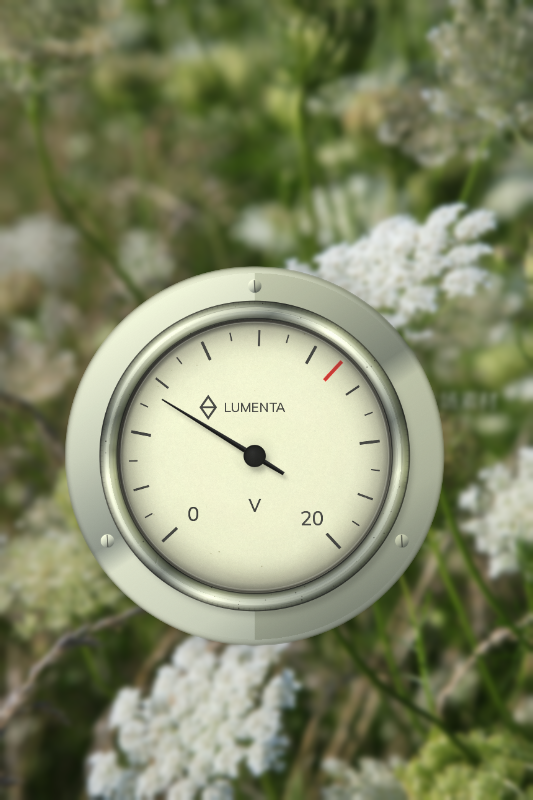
5.5 V
